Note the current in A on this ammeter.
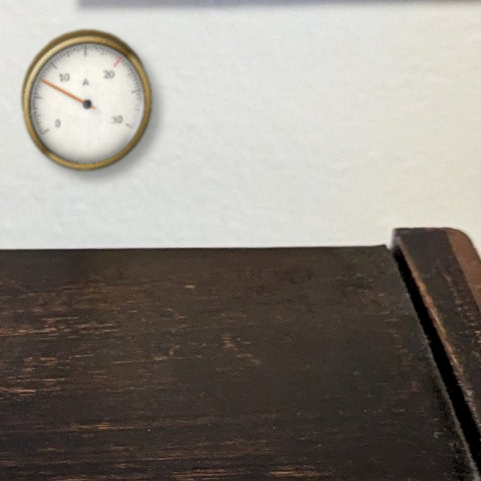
7.5 A
